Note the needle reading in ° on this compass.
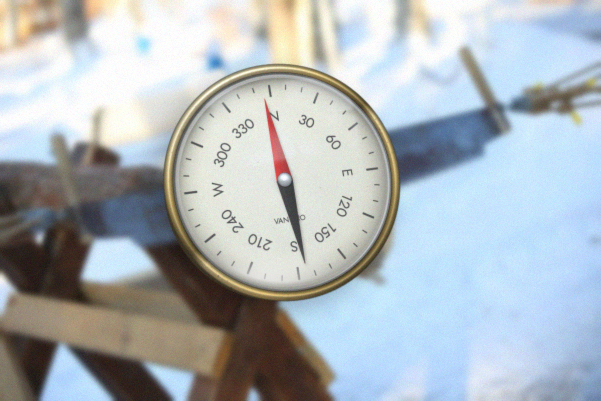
355 °
